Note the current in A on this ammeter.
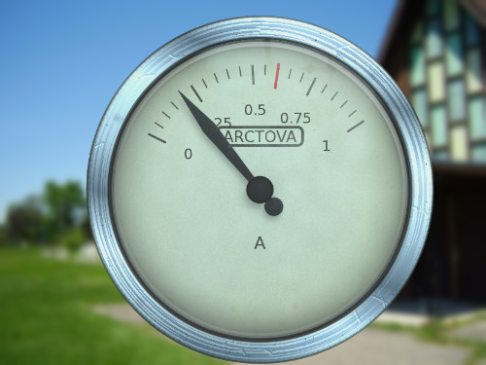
0.2 A
